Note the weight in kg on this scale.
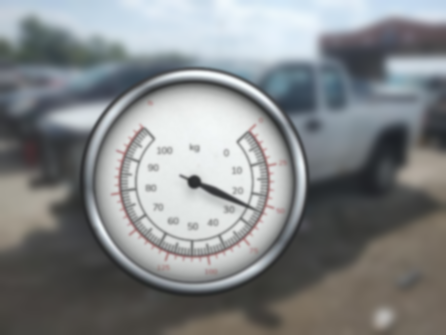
25 kg
